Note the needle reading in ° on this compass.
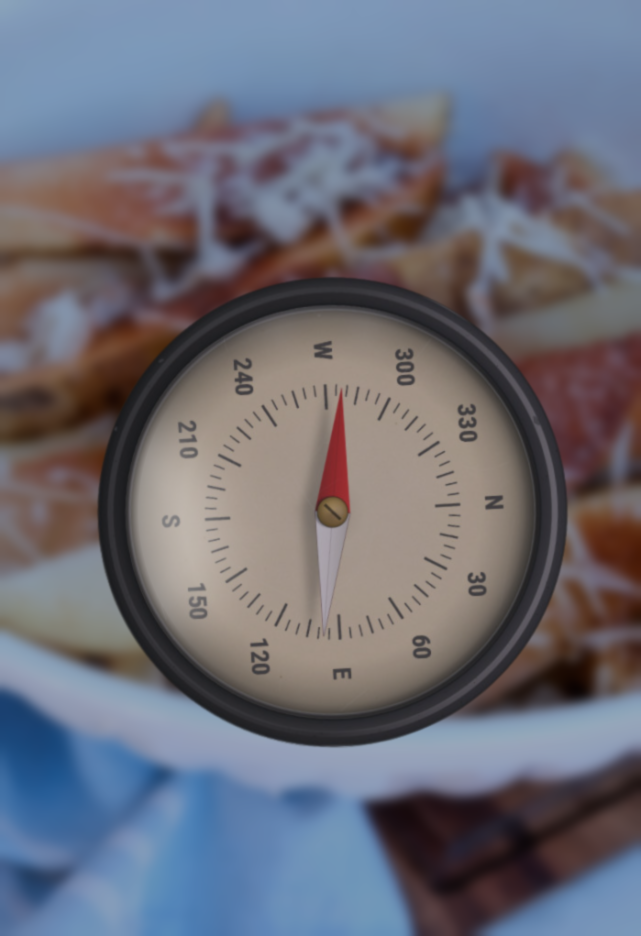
277.5 °
